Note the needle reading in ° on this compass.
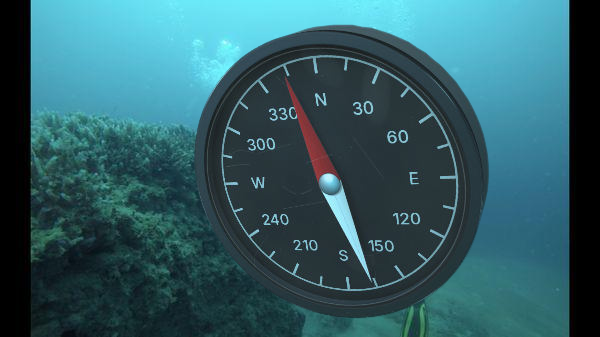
345 °
